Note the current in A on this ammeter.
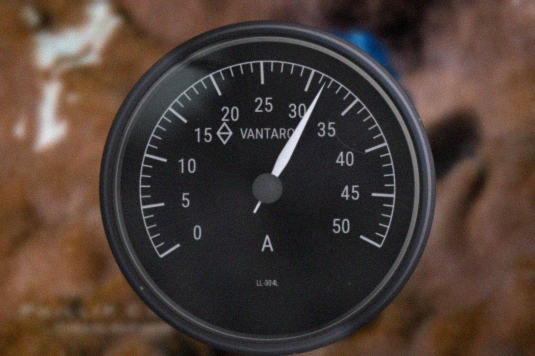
31.5 A
